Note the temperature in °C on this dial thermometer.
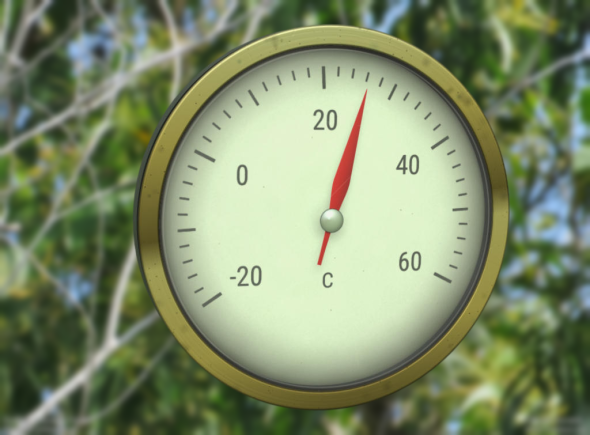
26 °C
